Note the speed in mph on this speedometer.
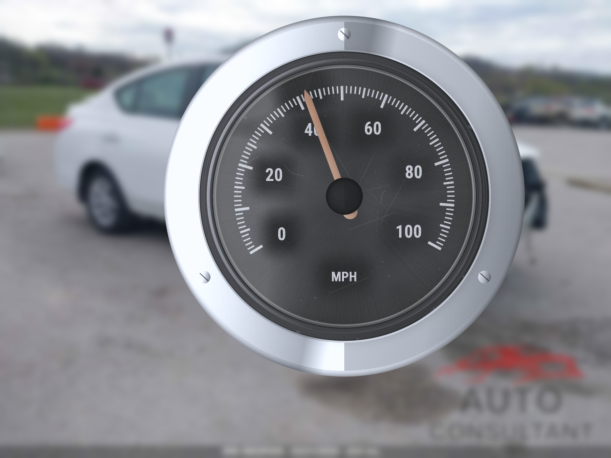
42 mph
